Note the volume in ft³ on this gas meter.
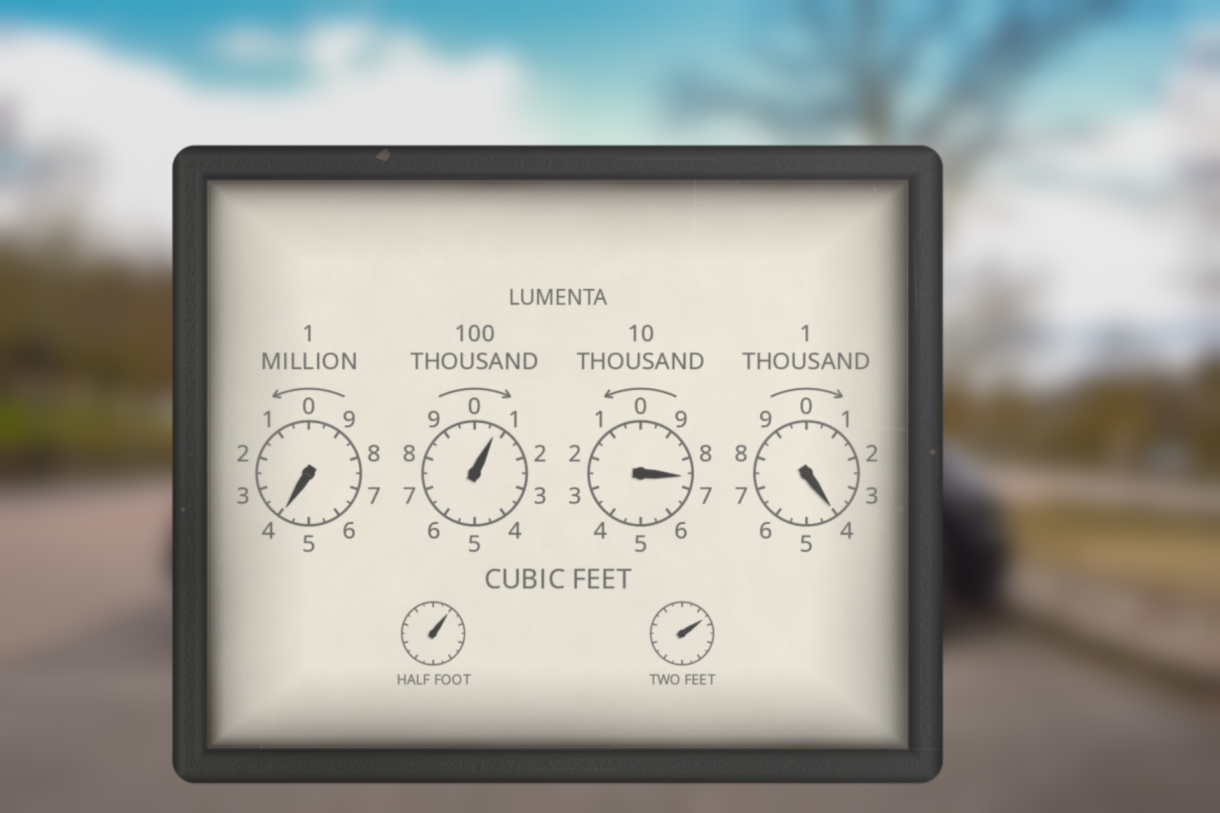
407400 ft³
